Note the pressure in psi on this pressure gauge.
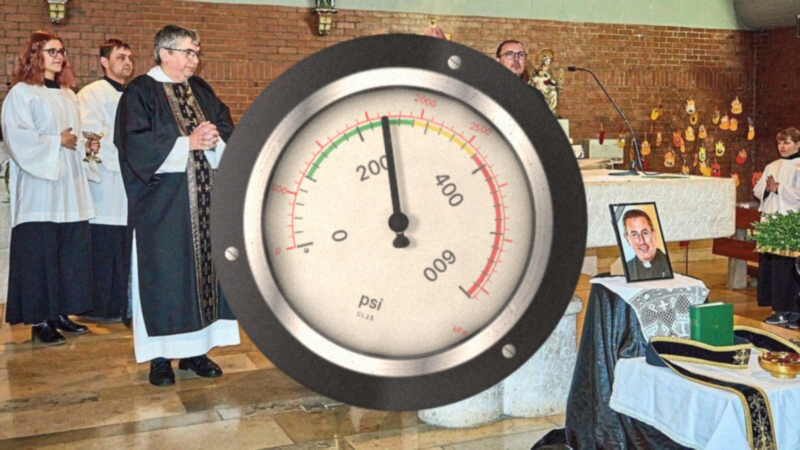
240 psi
